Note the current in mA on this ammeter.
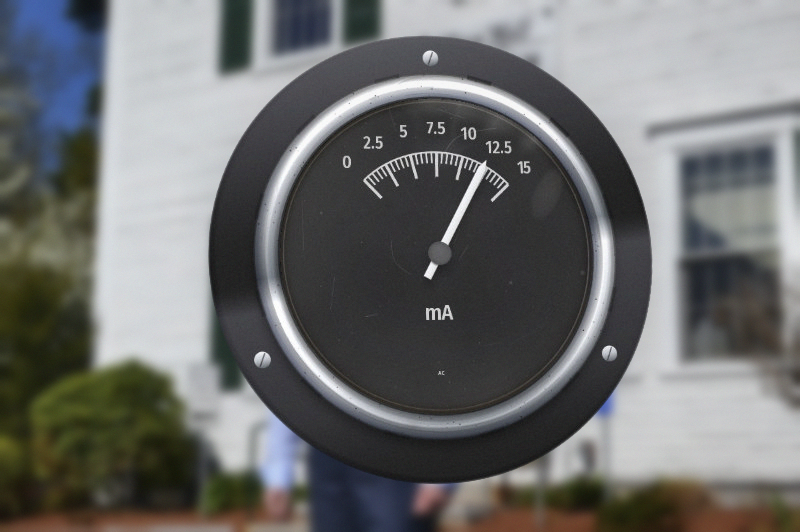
12 mA
